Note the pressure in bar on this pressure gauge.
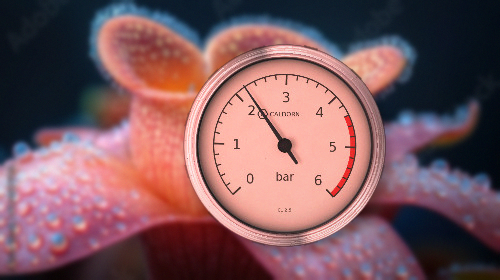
2.2 bar
